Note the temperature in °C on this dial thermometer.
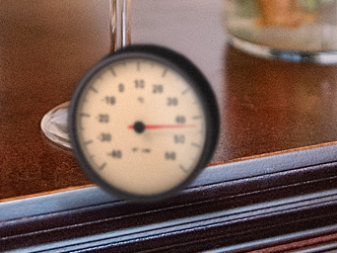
42.5 °C
